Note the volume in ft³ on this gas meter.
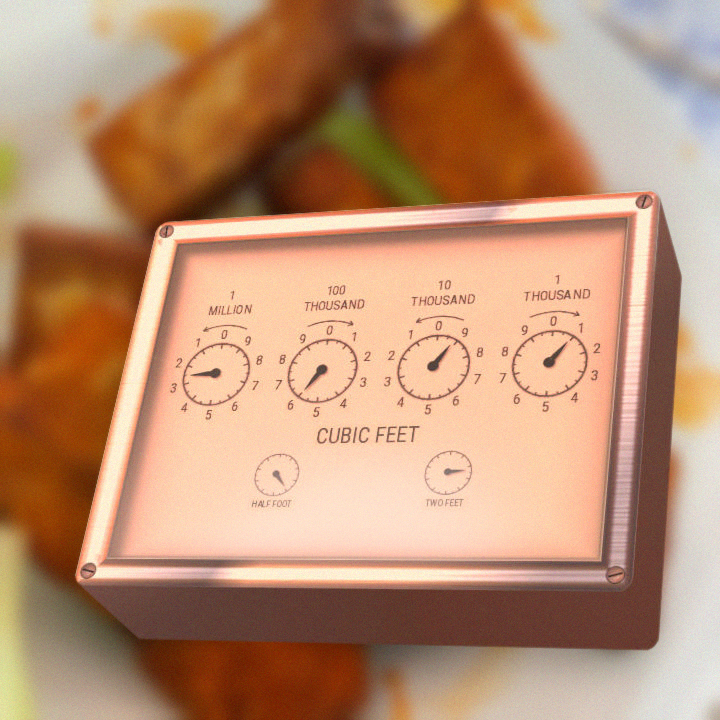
259100 ft³
